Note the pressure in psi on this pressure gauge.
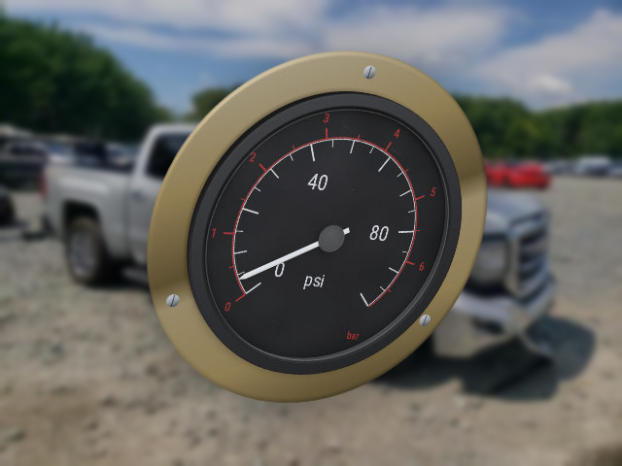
5 psi
